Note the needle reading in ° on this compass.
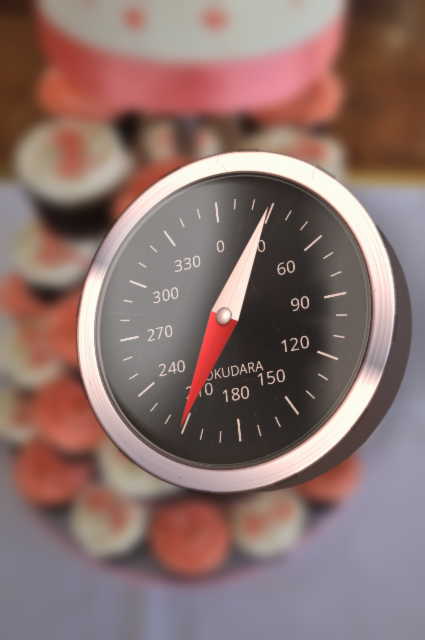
210 °
